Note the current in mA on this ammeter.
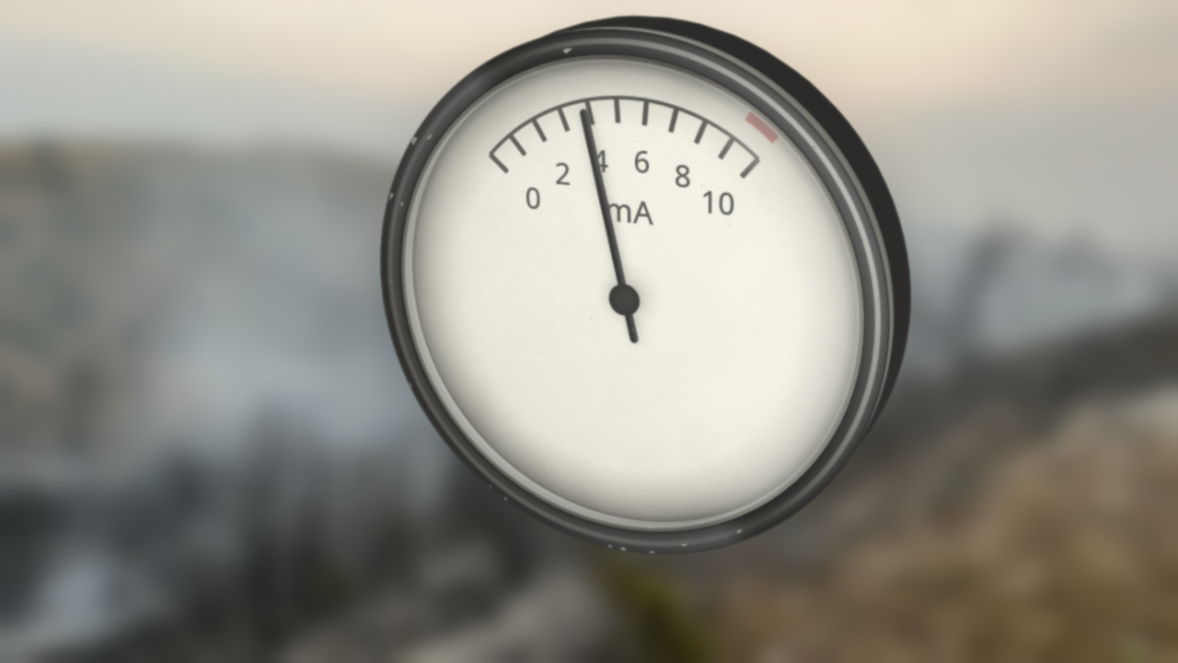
4 mA
